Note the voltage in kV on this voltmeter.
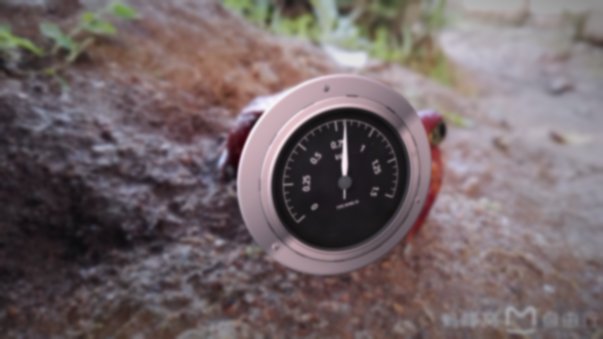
0.8 kV
